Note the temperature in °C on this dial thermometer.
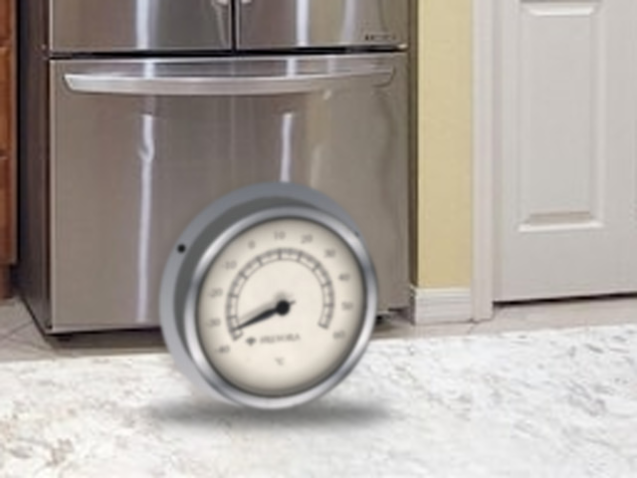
-35 °C
